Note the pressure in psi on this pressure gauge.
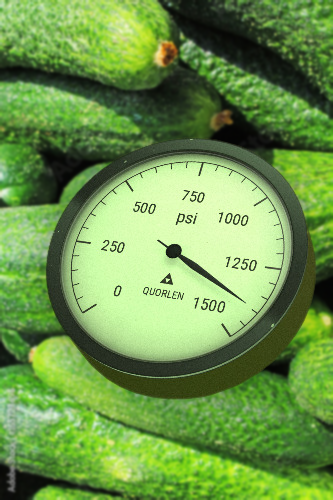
1400 psi
